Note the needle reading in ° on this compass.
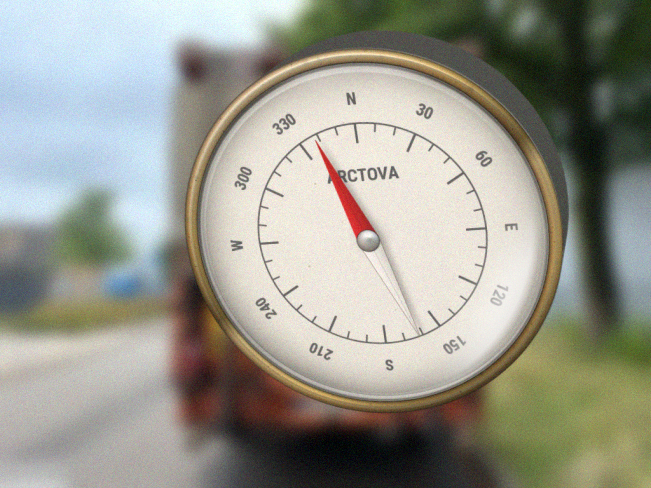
340 °
